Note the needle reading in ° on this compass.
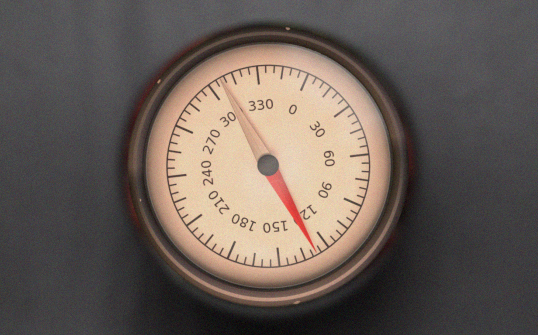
127.5 °
